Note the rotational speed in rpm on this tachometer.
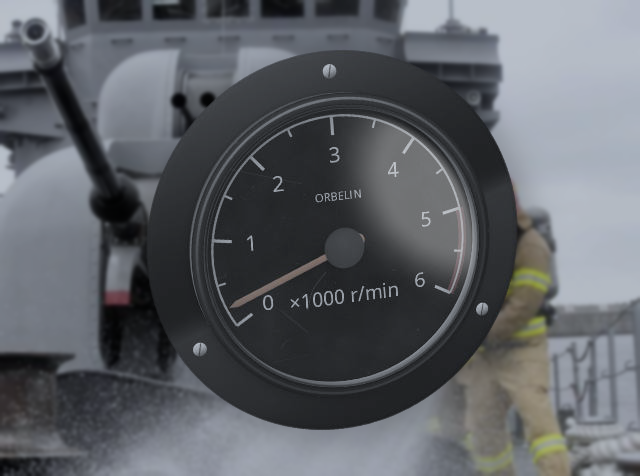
250 rpm
